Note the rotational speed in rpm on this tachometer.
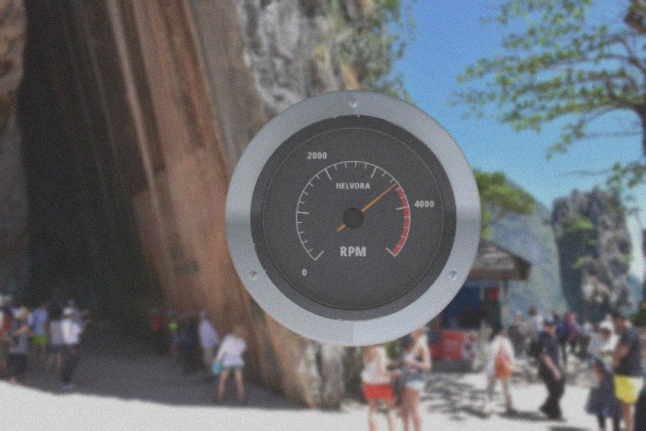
3500 rpm
